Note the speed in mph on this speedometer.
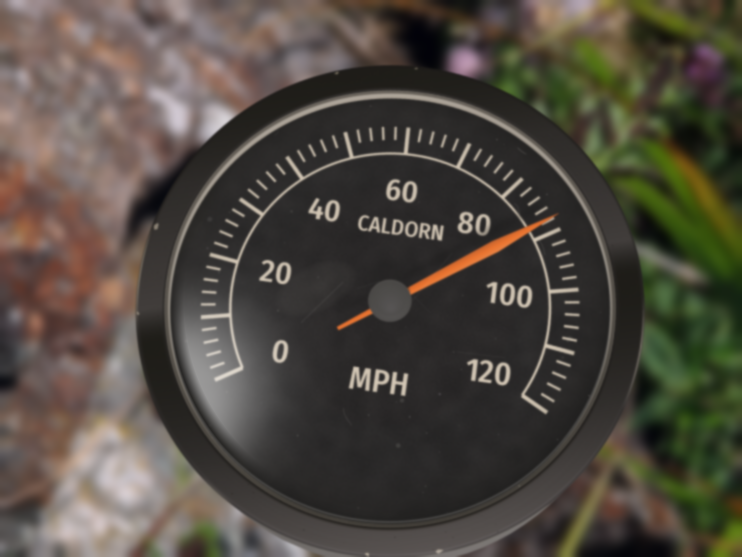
88 mph
